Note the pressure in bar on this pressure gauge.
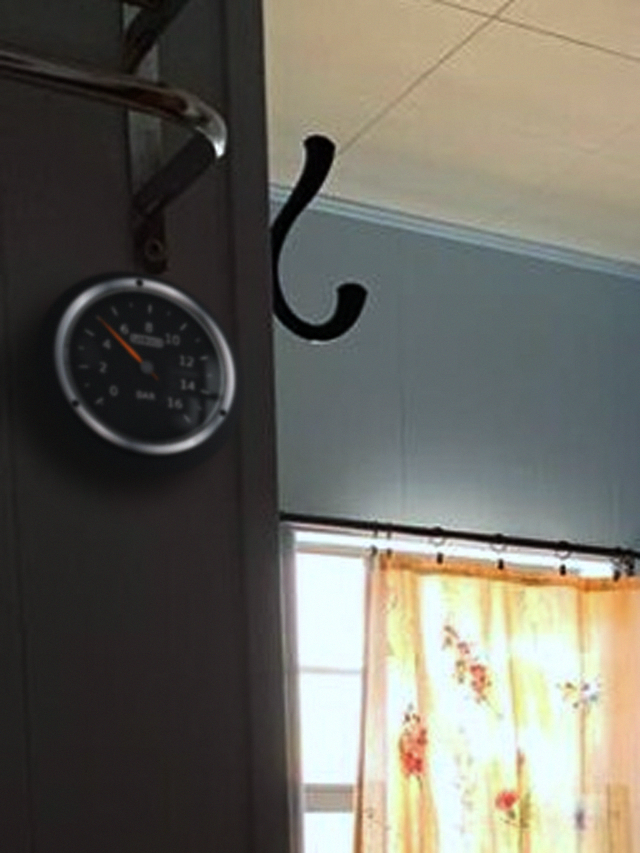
5 bar
